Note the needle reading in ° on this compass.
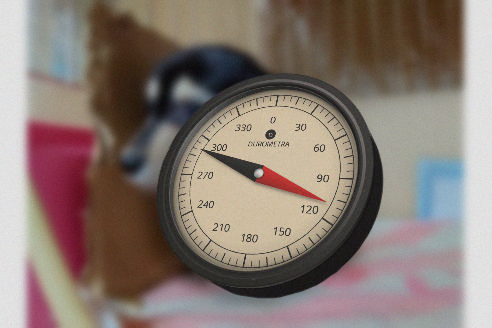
110 °
